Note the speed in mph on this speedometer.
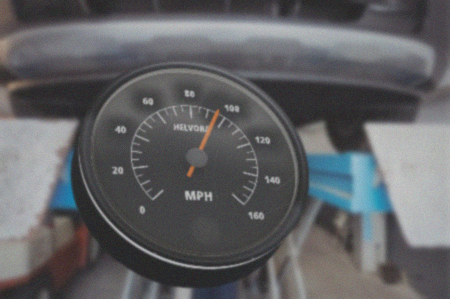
95 mph
